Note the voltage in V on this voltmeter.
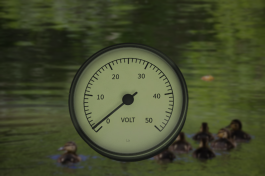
1 V
